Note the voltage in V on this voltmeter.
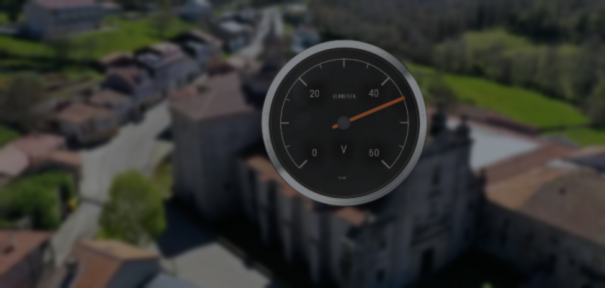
45 V
